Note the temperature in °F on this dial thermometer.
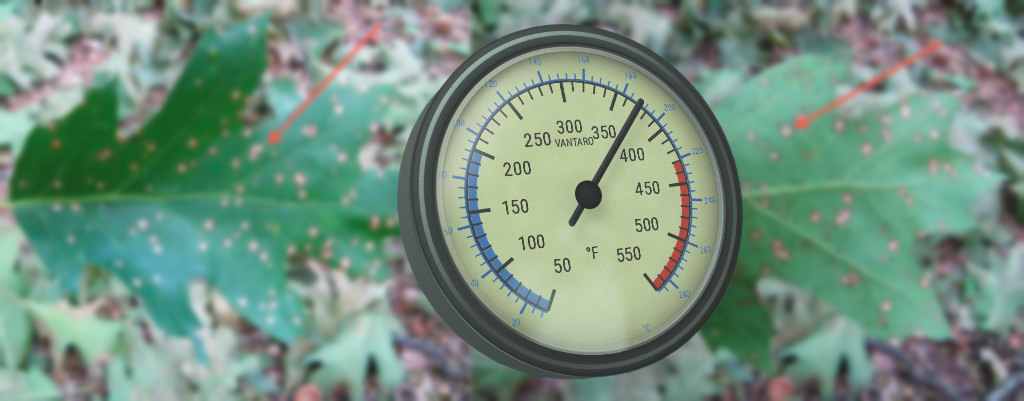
370 °F
